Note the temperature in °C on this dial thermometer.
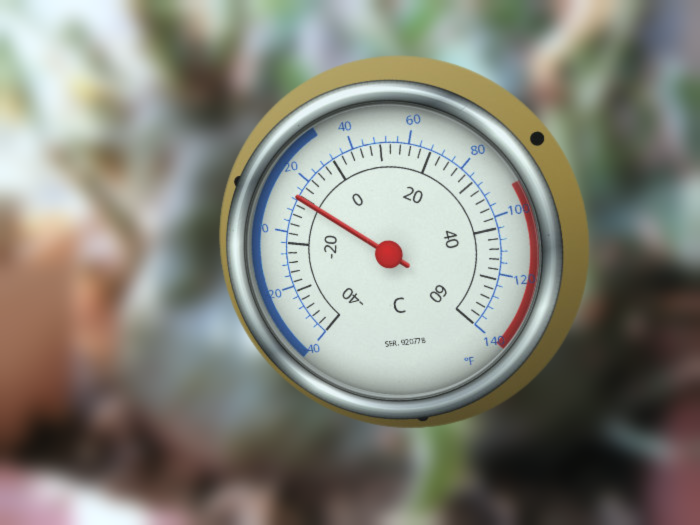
-10 °C
